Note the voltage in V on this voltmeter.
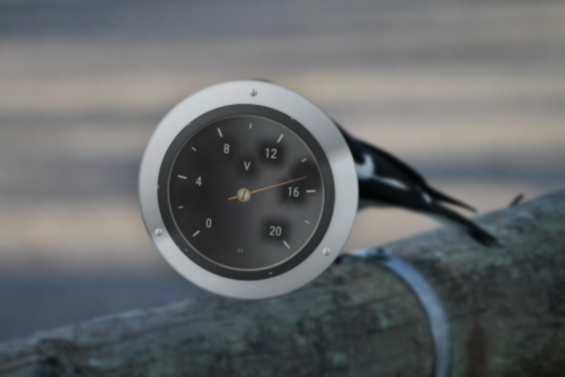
15 V
